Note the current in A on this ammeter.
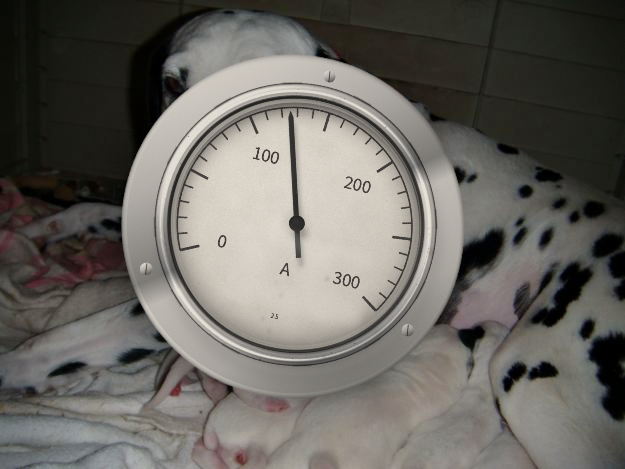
125 A
